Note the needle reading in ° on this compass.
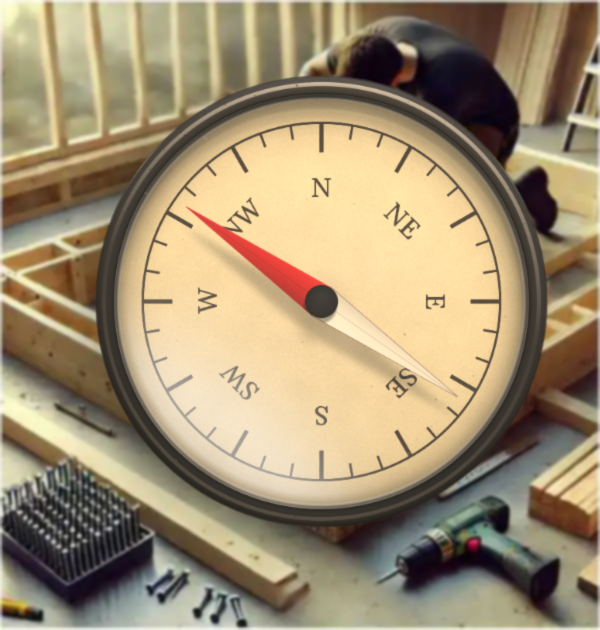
305 °
